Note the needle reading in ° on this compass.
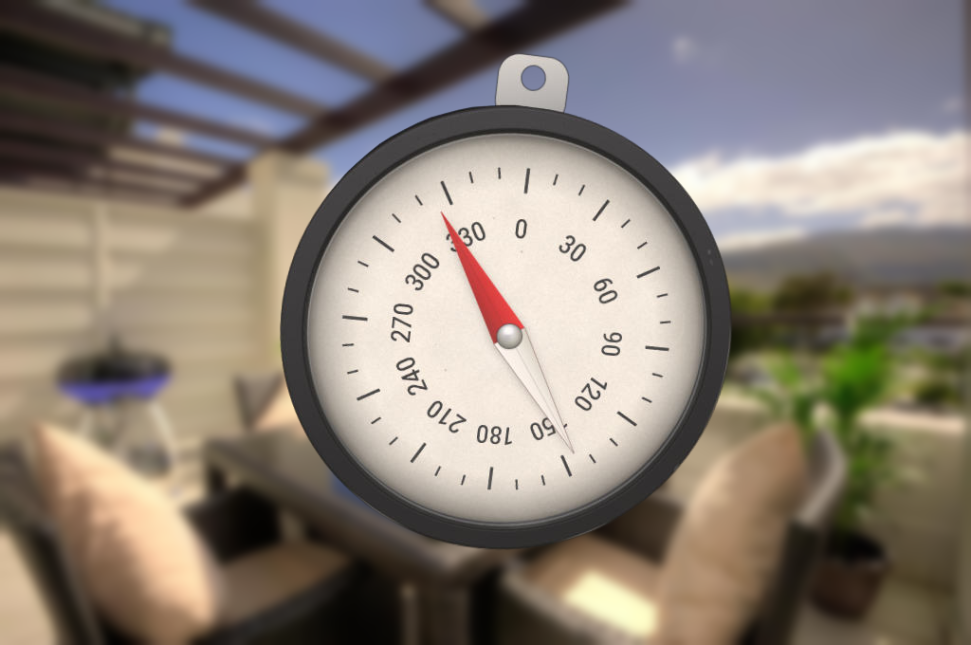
325 °
